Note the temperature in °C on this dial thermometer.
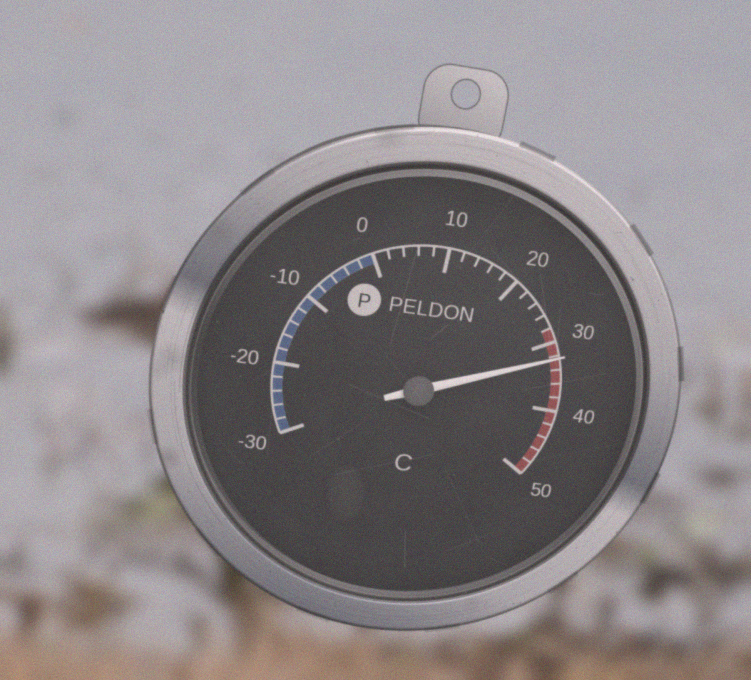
32 °C
